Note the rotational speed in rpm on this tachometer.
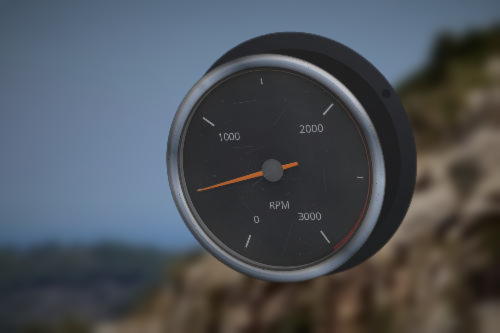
500 rpm
